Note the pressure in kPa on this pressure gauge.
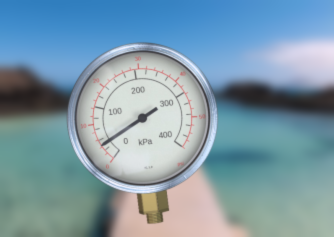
30 kPa
